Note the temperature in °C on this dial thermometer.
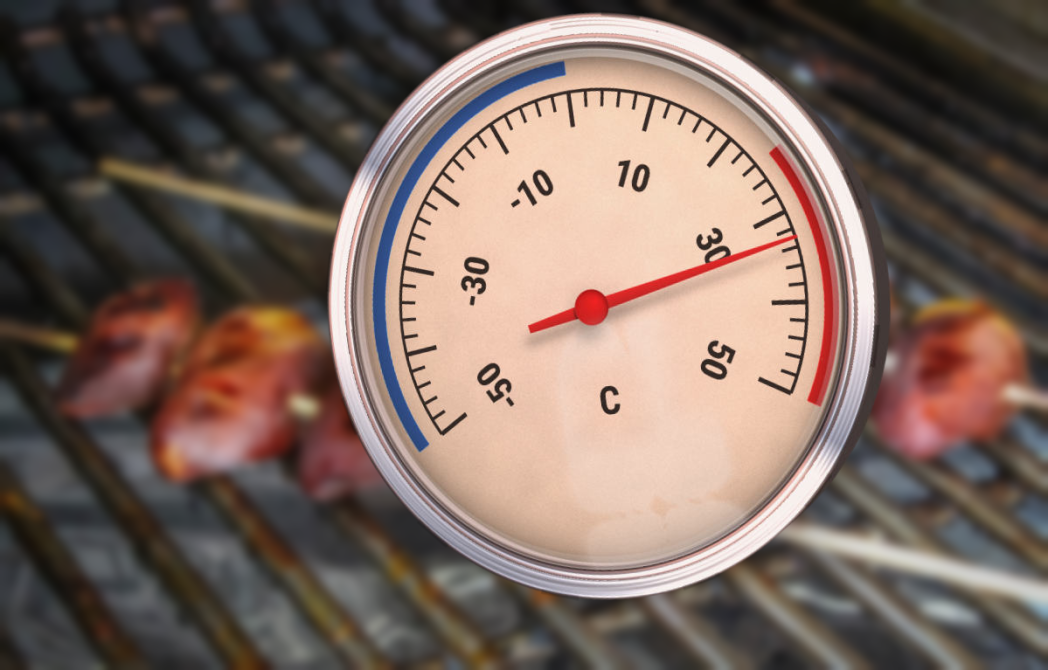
33 °C
